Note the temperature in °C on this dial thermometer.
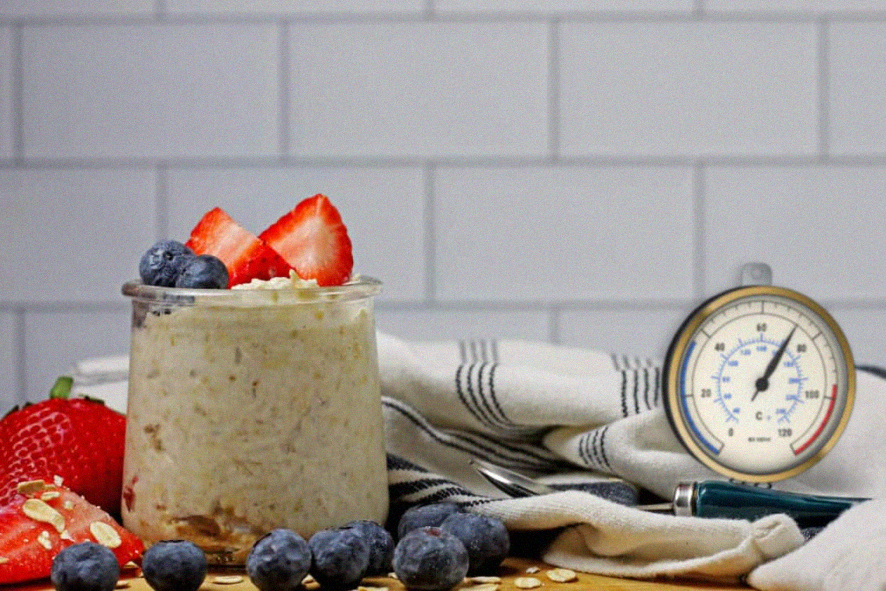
72 °C
